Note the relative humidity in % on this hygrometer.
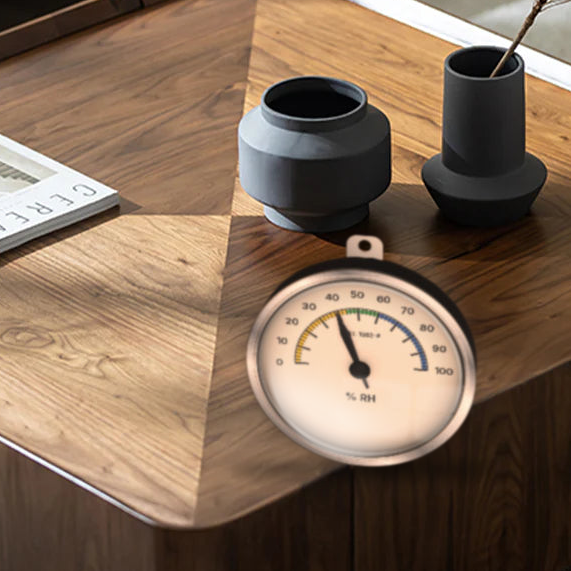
40 %
